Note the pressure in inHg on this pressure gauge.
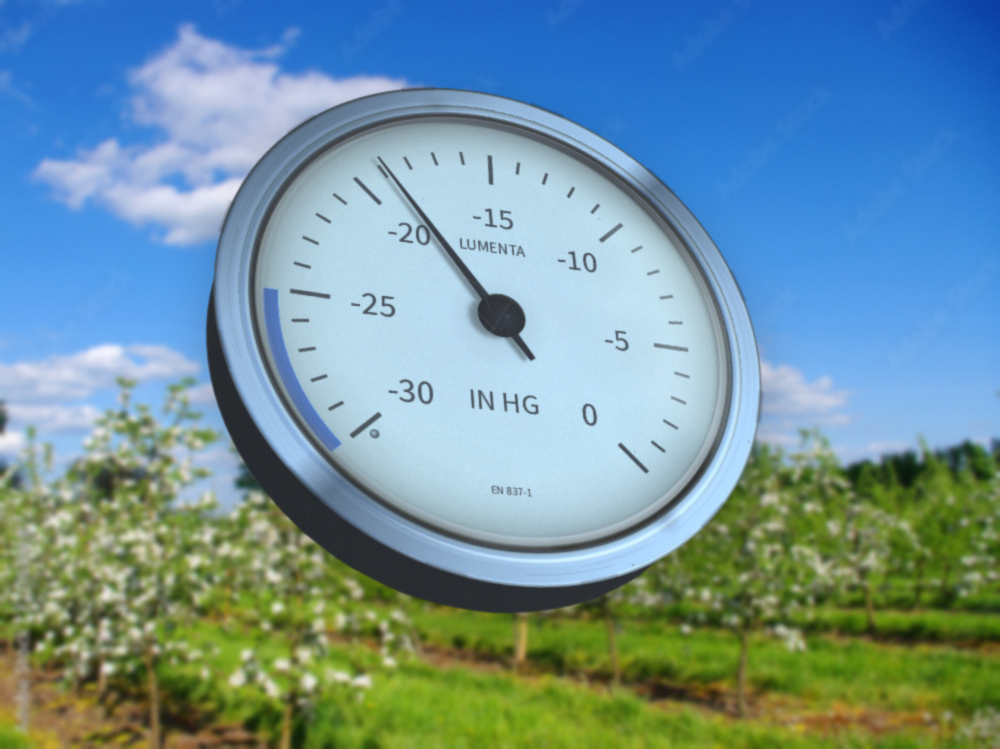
-19 inHg
